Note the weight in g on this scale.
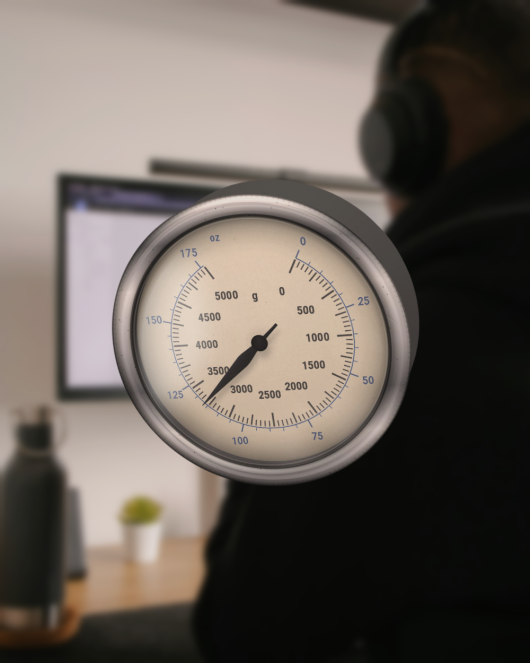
3300 g
